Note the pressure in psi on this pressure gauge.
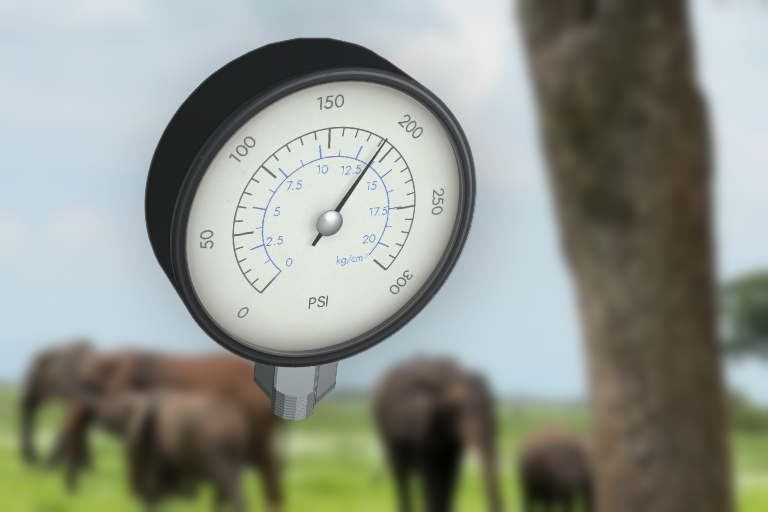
190 psi
